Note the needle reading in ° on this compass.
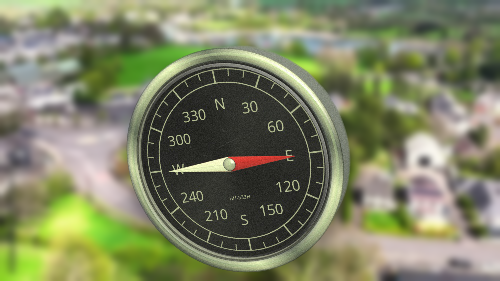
90 °
